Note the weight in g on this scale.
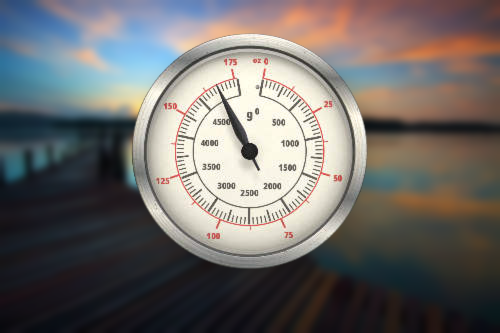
4750 g
